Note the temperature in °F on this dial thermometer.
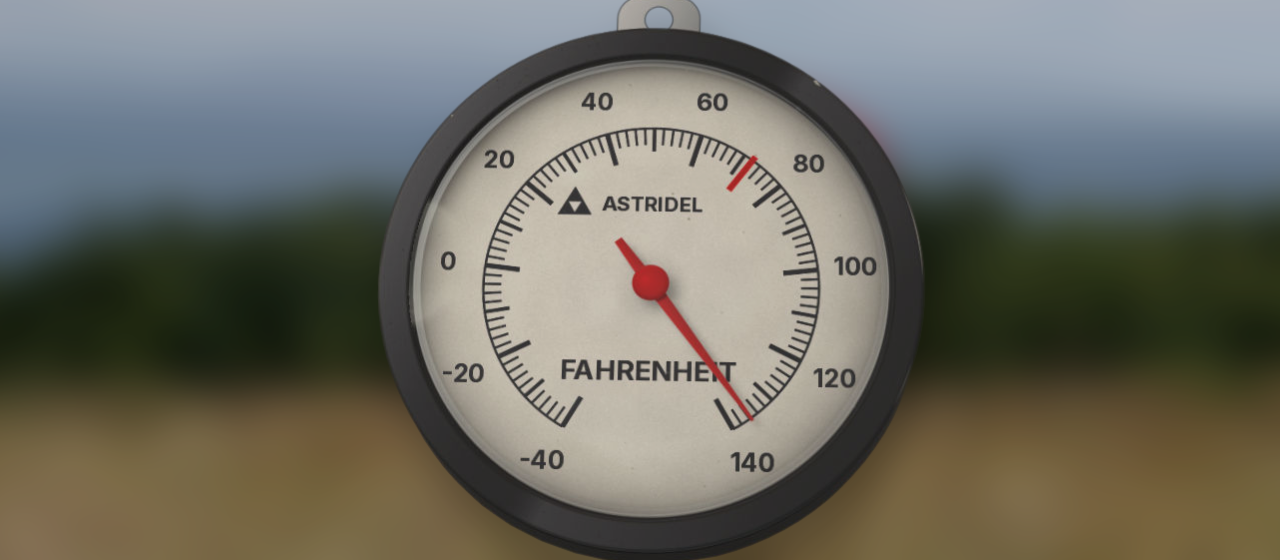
136 °F
